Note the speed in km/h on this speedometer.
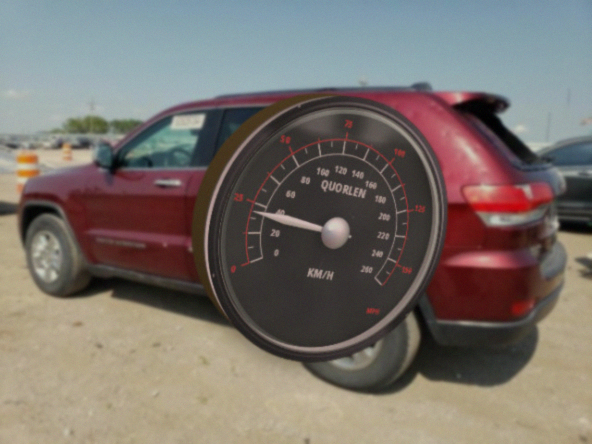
35 km/h
